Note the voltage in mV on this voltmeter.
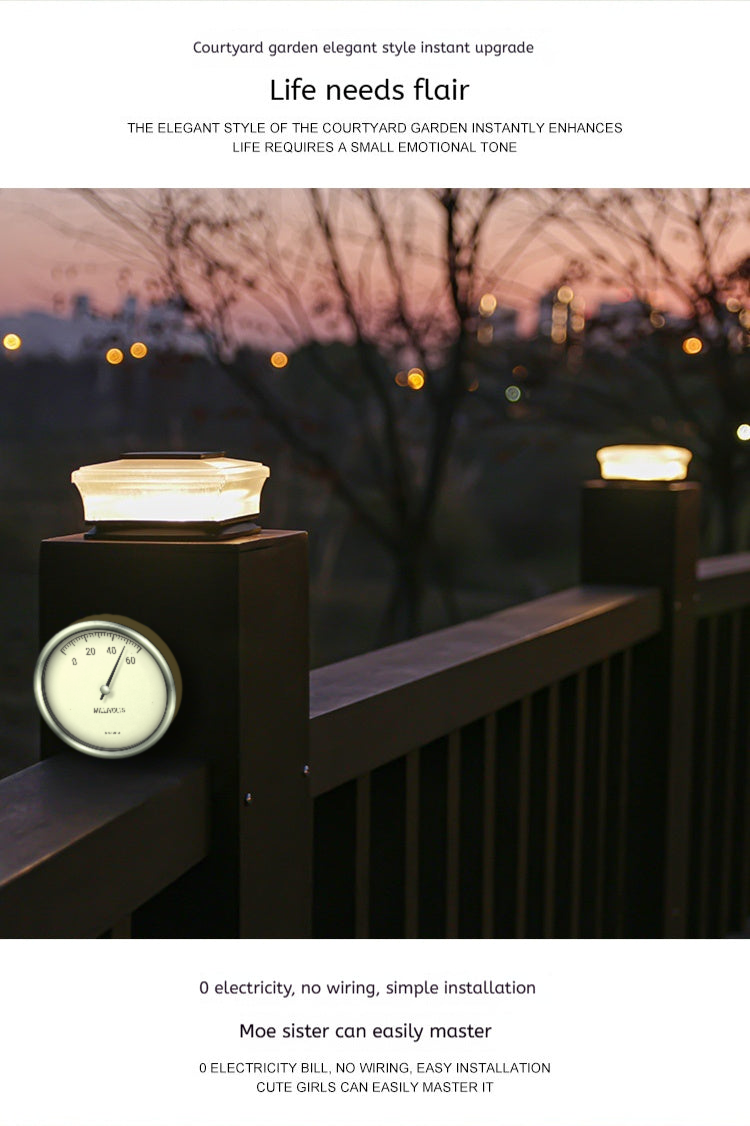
50 mV
